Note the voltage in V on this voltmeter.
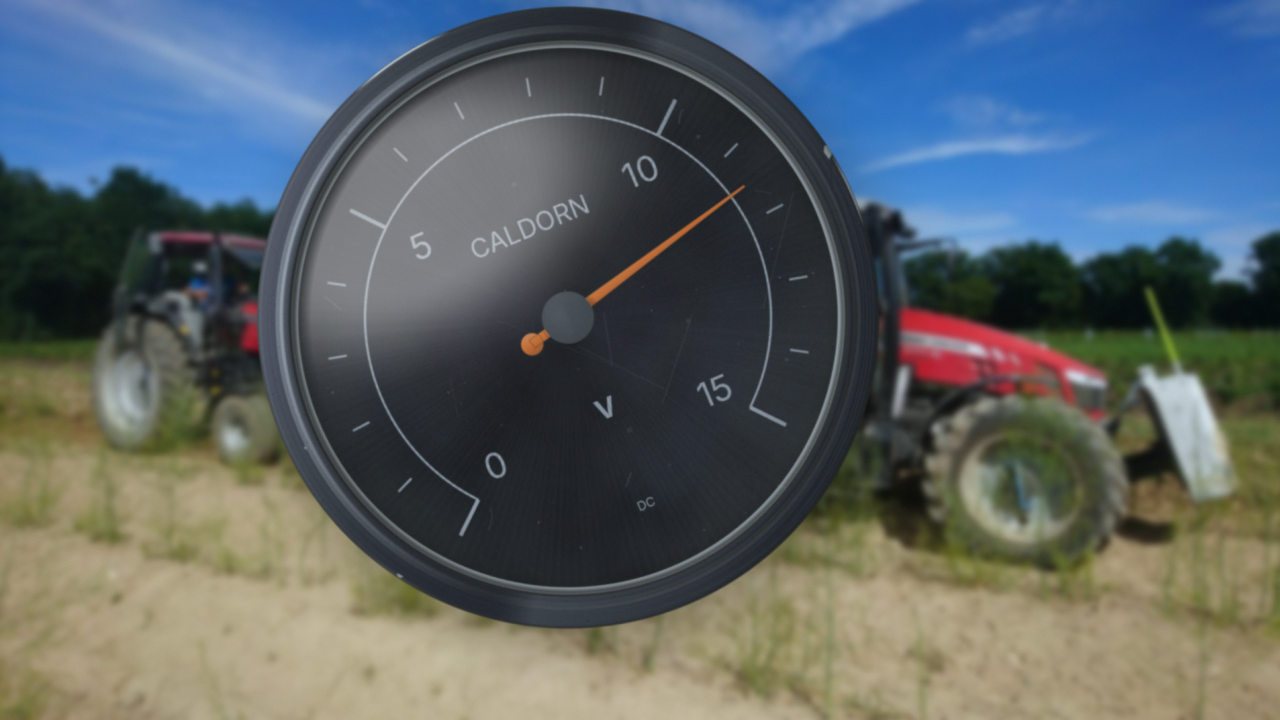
11.5 V
